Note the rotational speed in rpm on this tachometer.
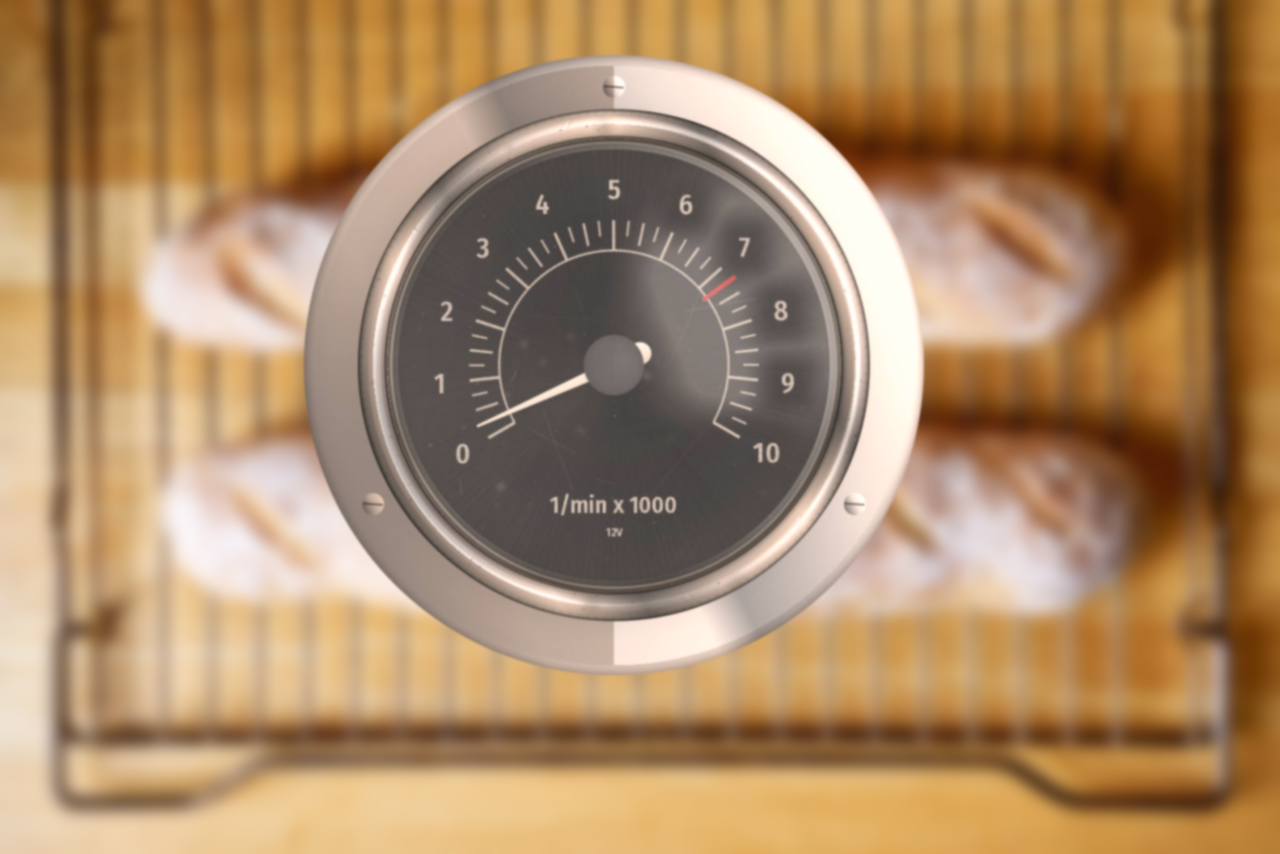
250 rpm
